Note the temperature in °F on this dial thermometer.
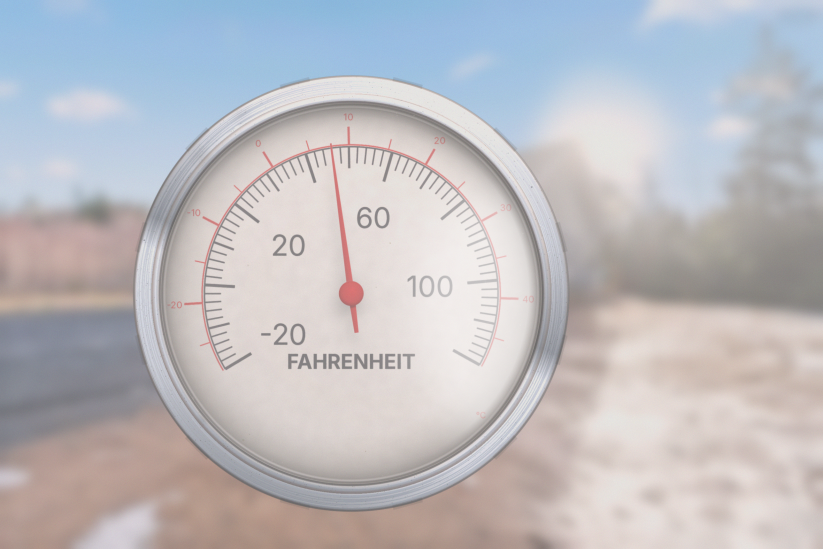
46 °F
